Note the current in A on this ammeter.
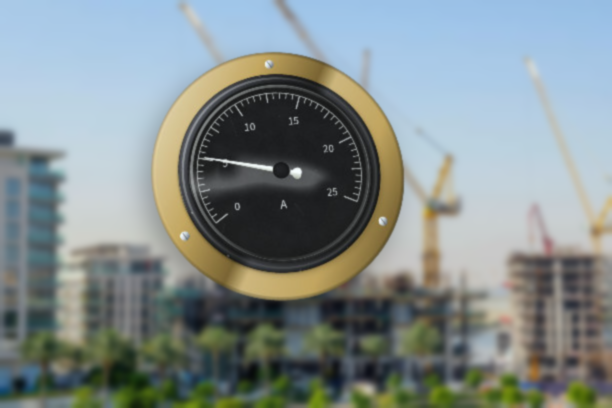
5 A
